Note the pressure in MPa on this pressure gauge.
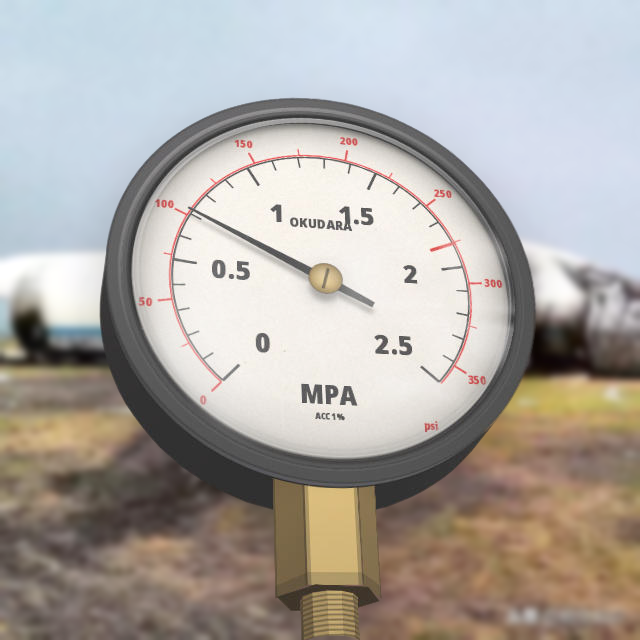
0.7 MPa
